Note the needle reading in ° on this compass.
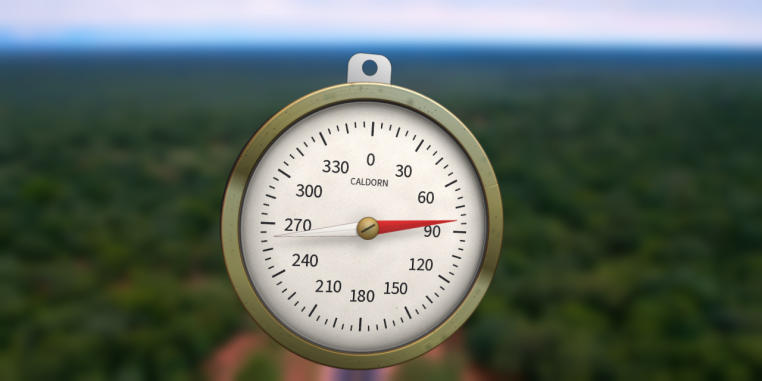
82.5 °
